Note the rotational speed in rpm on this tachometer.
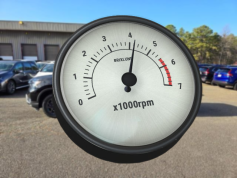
4200 rpm
